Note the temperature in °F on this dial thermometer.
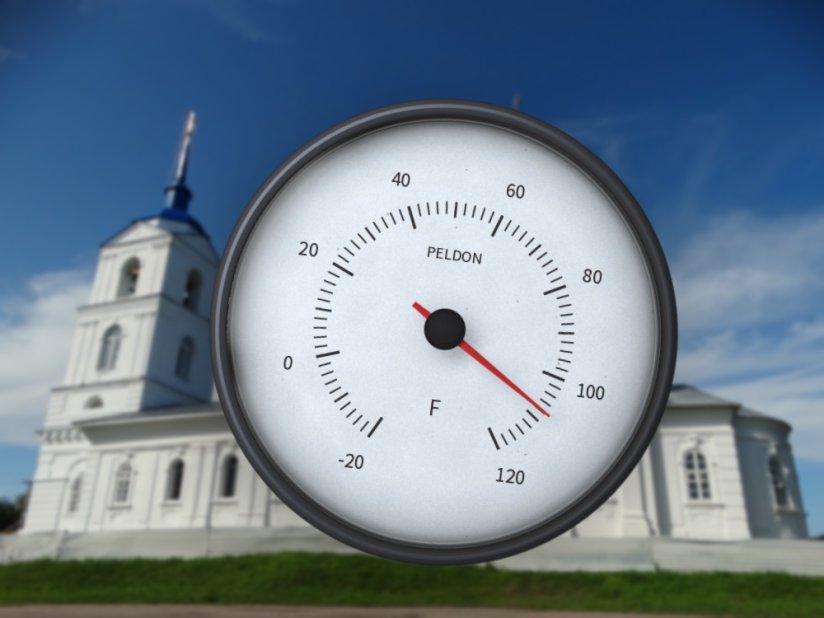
108 °F
